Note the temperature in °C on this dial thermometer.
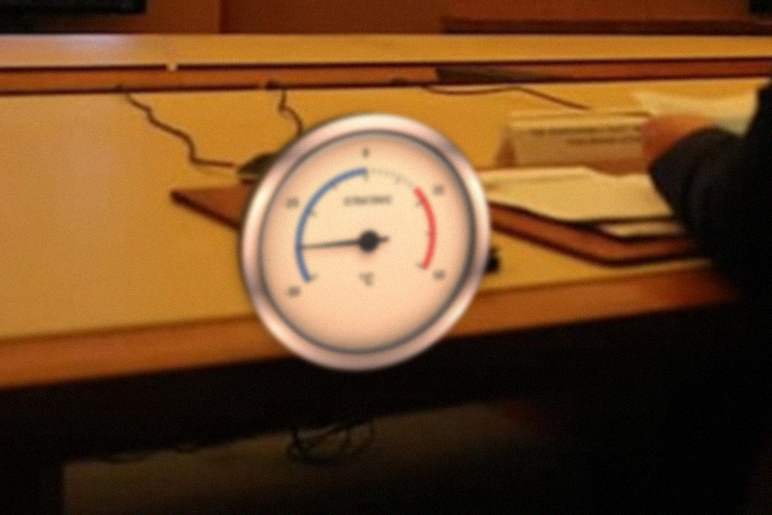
-37.5 °C
